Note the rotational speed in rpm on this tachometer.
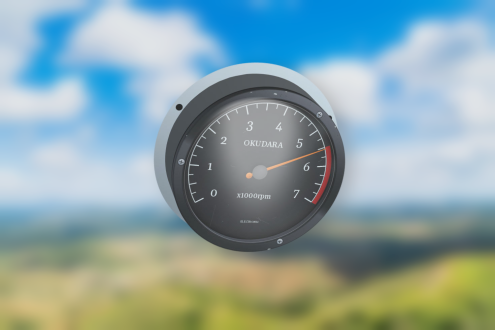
5500 rpm
